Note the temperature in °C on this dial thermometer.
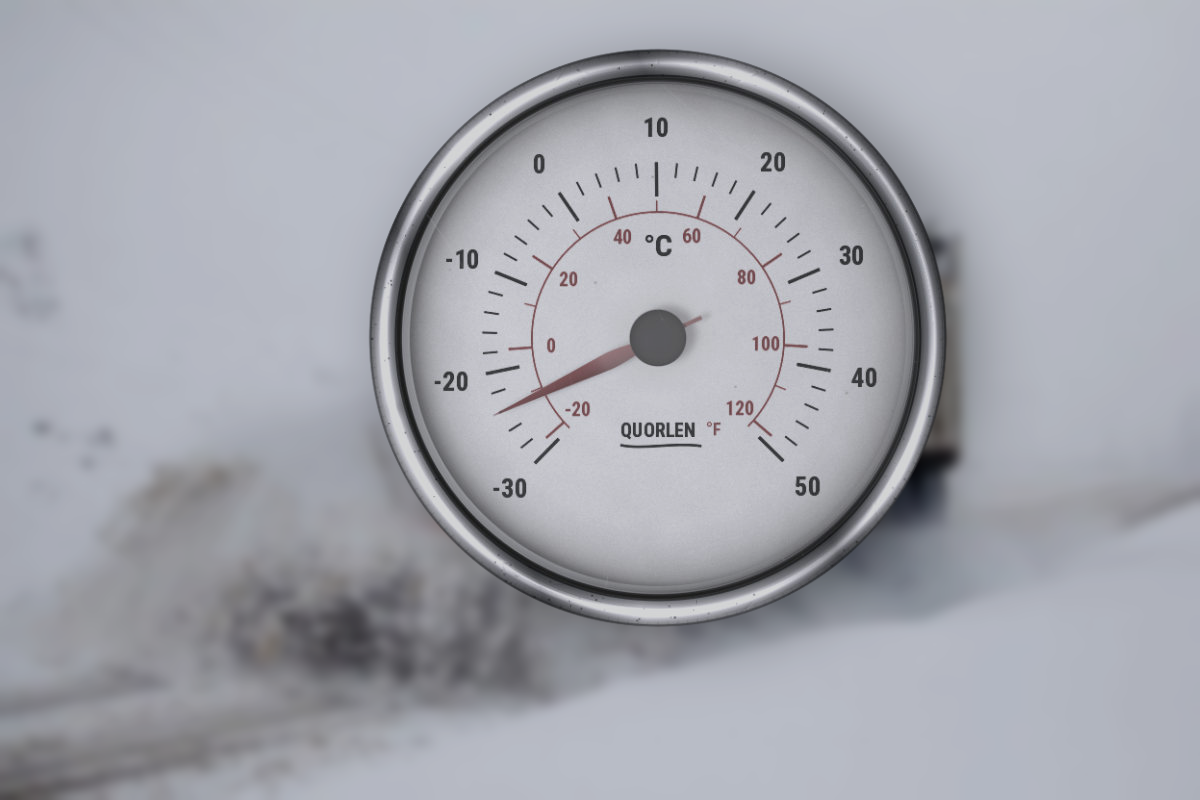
-24 °C
